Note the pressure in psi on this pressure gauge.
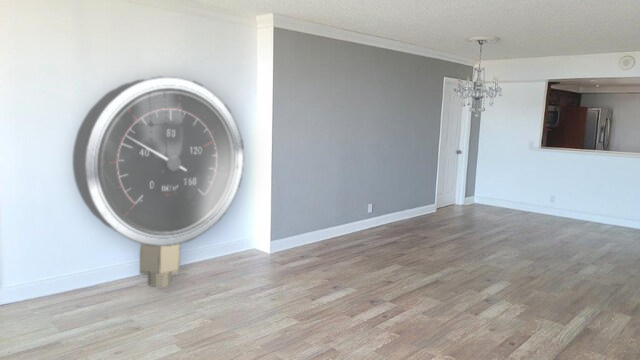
45 psi
